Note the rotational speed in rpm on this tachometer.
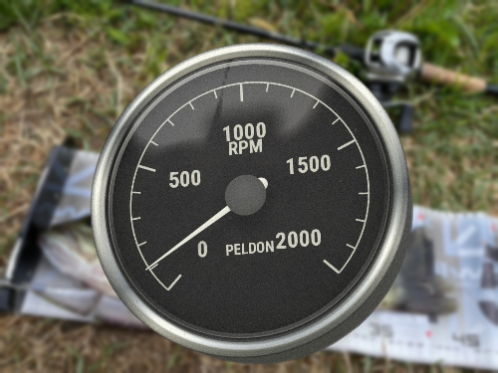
100 rpm
